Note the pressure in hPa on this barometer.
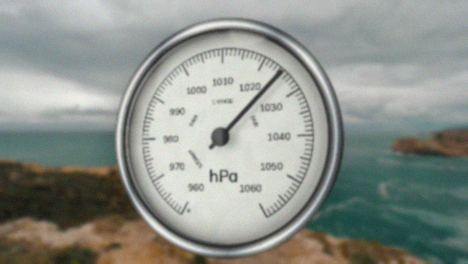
1025 hPa
